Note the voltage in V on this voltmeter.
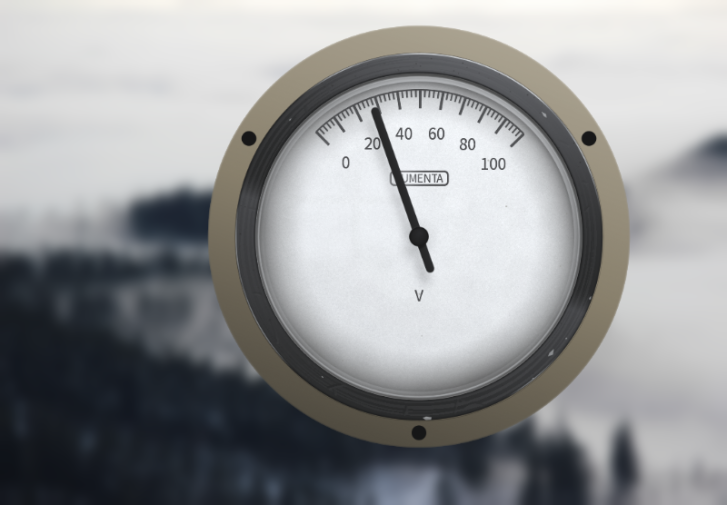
28 V
